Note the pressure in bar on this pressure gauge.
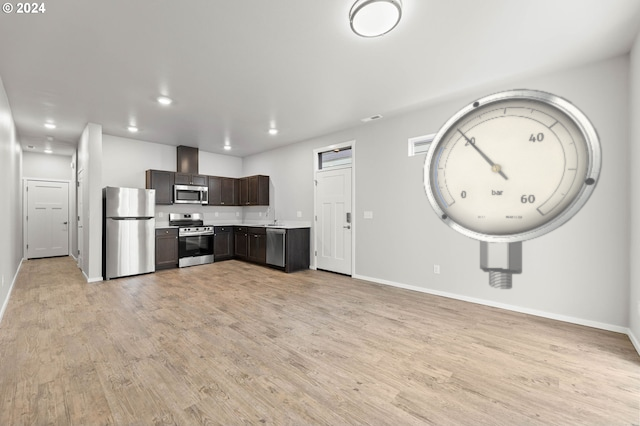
20 bar
